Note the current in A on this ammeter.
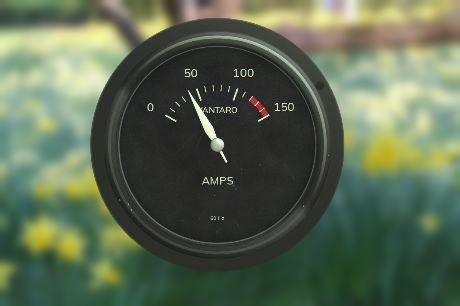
40 A
